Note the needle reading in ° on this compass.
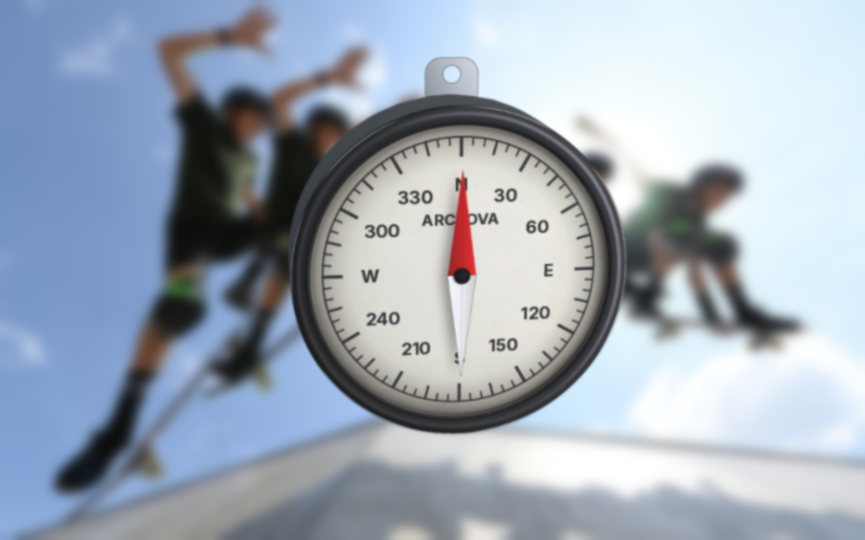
0 °
